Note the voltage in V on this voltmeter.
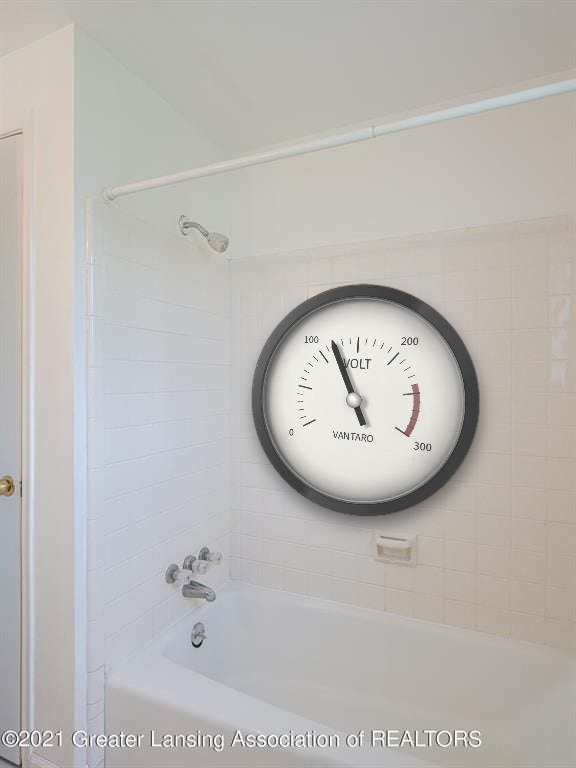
120 V
